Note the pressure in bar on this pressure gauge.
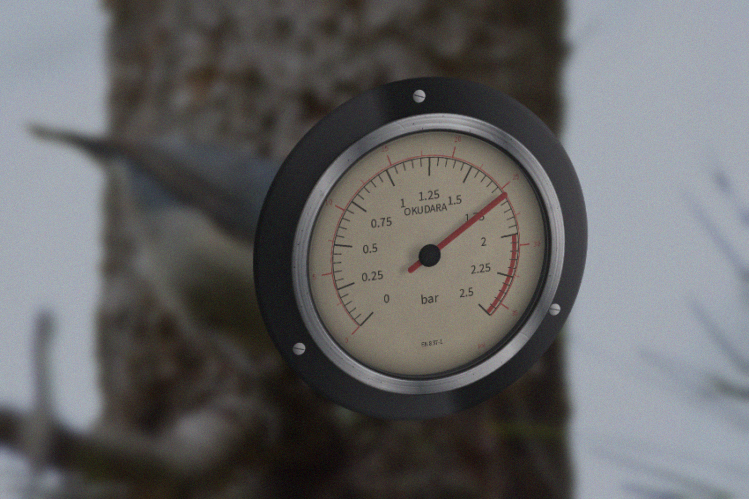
1.75 bar
